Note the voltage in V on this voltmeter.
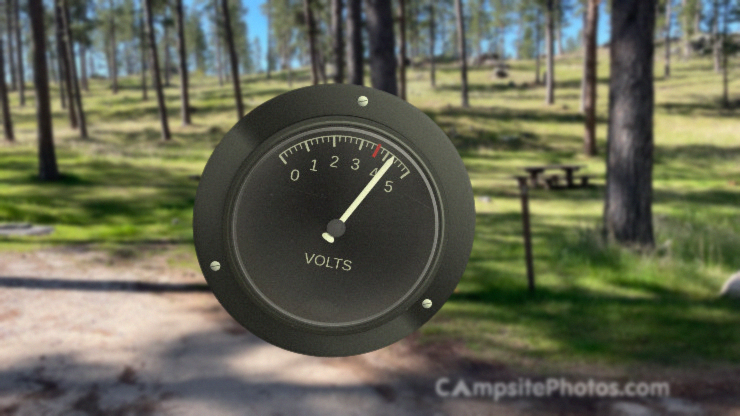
4.2 V
